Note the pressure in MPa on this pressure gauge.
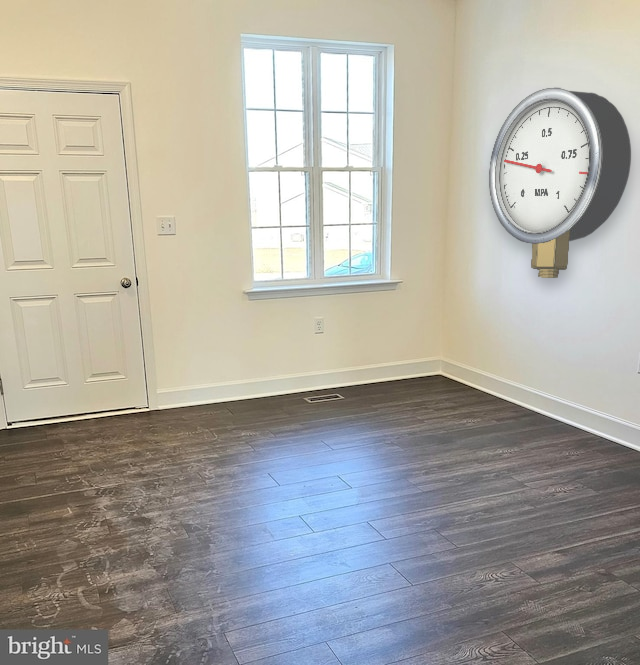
0.2 MPa
